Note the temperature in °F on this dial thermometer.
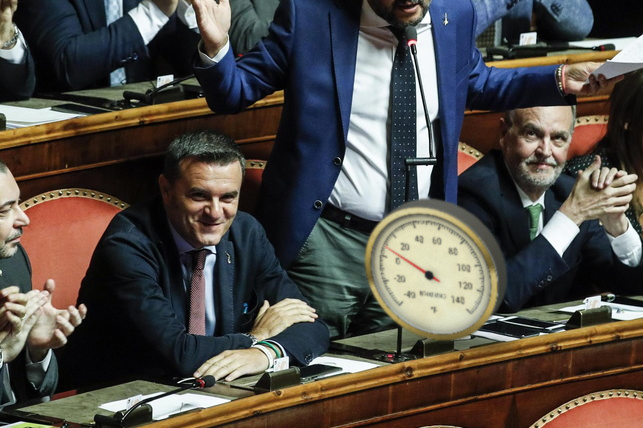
10 °F
